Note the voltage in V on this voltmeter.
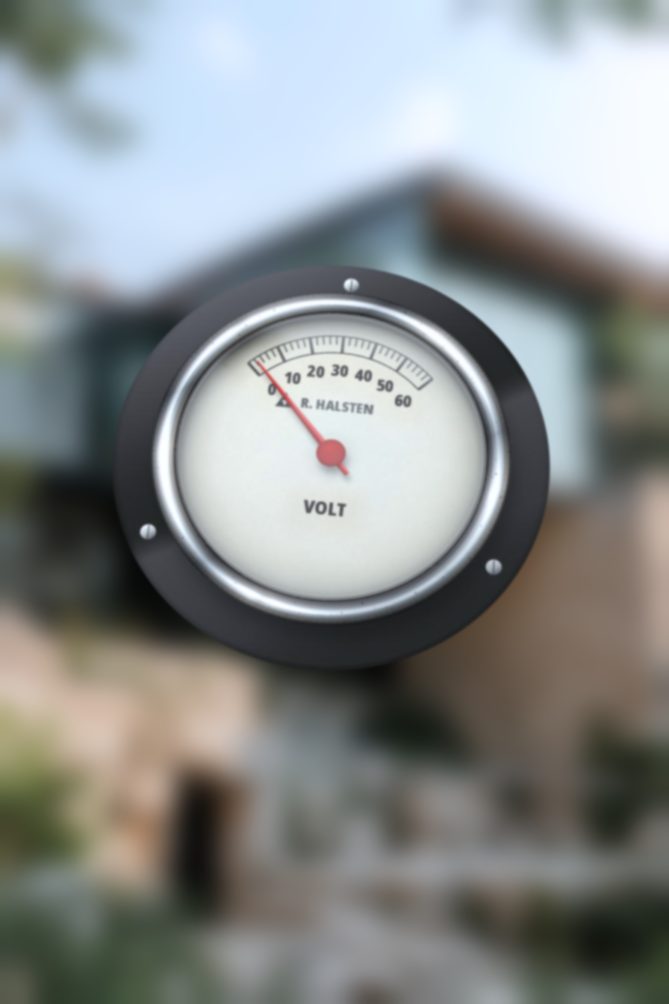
2 V
